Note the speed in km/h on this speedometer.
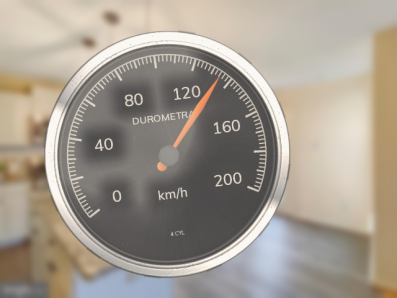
134 km/h
